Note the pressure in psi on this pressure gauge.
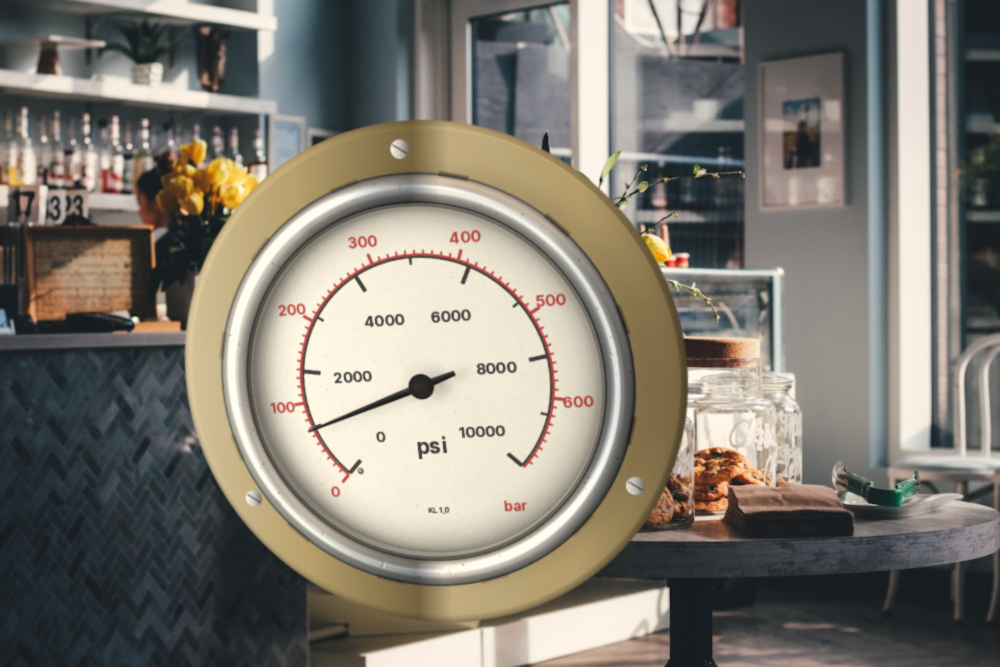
1000 psi
